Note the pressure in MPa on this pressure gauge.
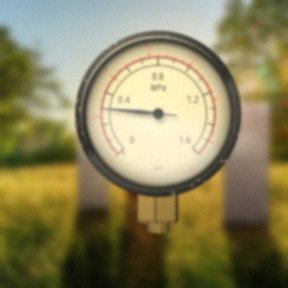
0.3 MPa
